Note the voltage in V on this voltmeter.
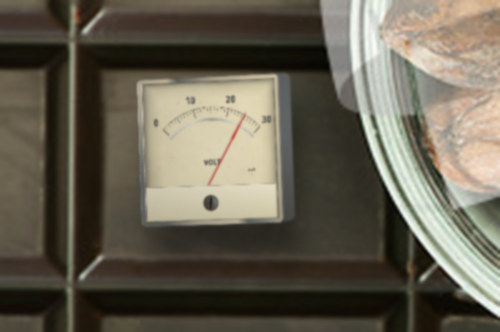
25 V
